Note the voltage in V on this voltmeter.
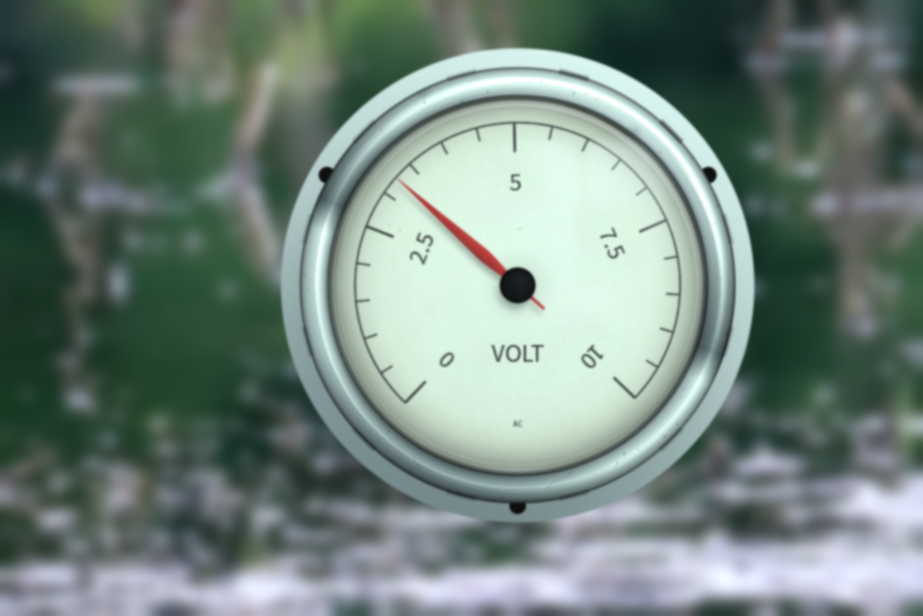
3.25 V
